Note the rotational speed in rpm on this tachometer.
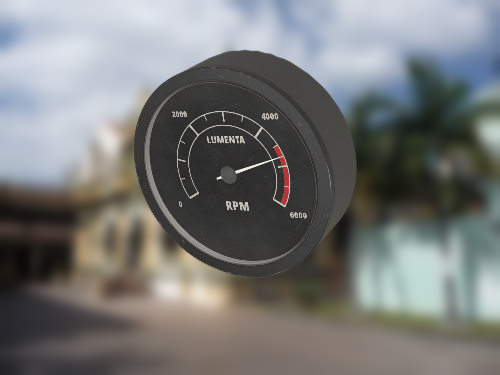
4750 rpm
